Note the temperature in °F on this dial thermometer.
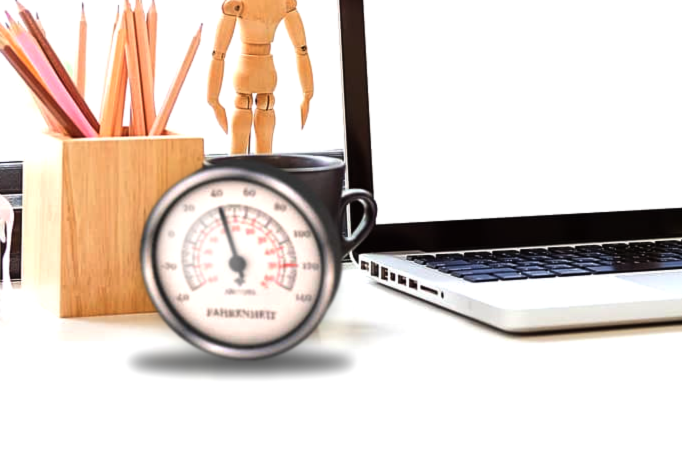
40 °F
